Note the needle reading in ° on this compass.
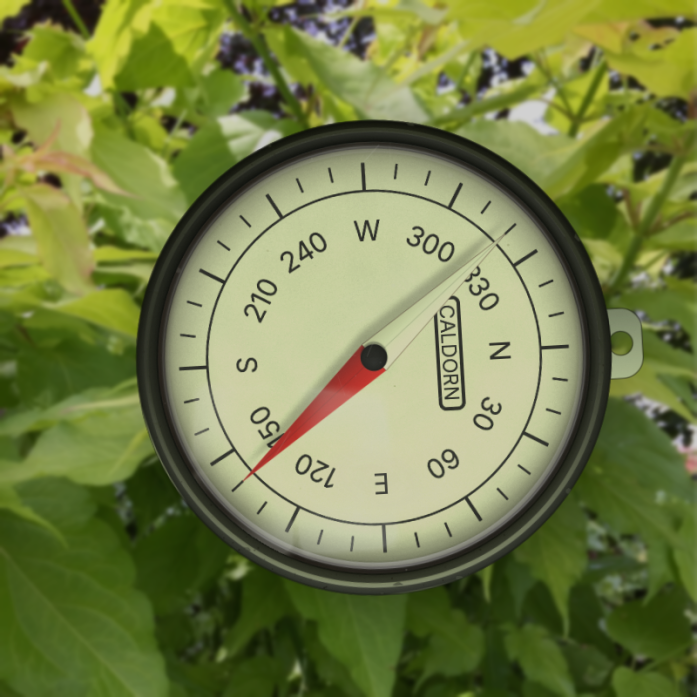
140 °
